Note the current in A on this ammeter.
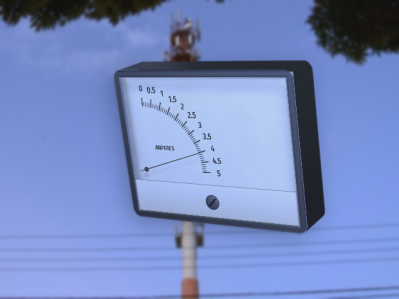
4 A
